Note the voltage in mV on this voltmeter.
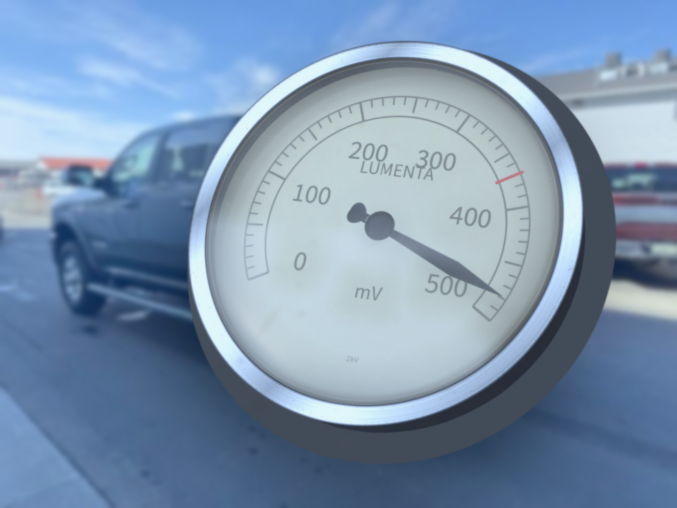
480 mV
